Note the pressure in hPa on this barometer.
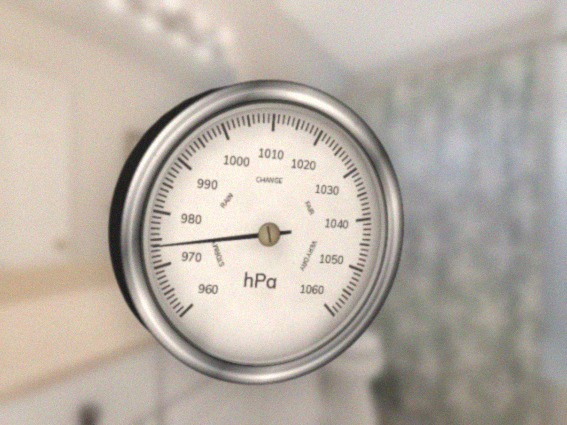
974 hPa
